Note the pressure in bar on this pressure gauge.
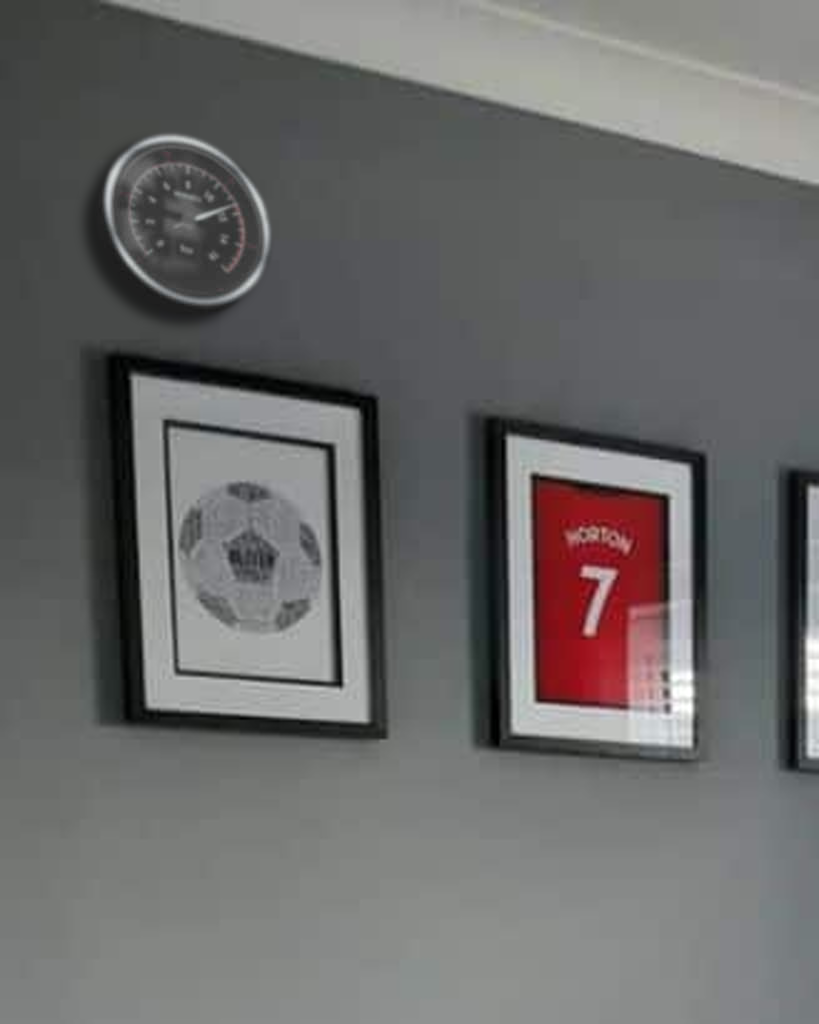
11.5 bar
